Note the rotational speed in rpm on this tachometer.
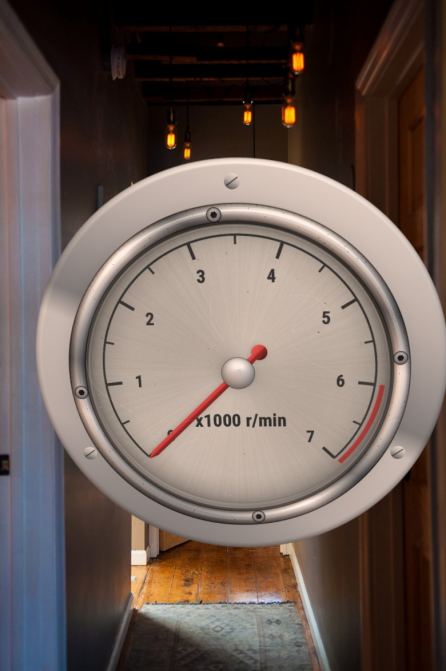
0 rpm
